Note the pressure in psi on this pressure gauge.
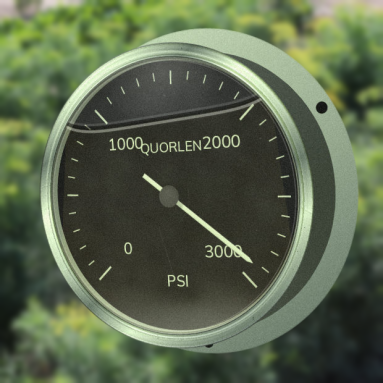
2900 psi
